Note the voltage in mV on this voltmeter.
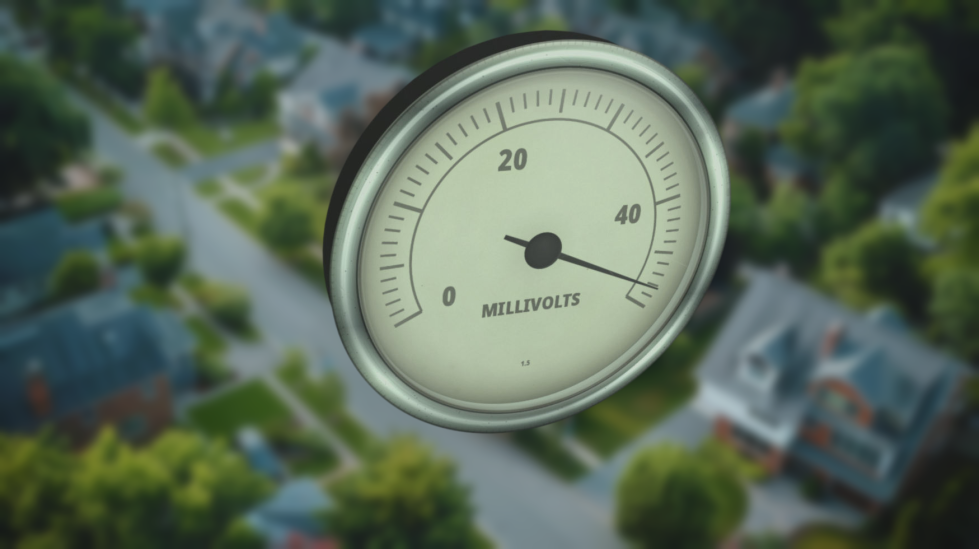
48 mV
